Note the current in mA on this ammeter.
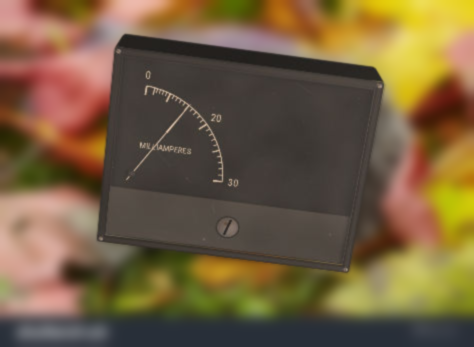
15 mA
